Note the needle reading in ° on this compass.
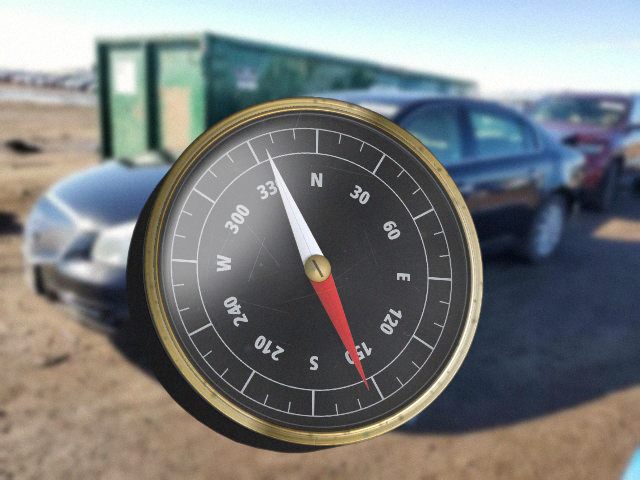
155 °
